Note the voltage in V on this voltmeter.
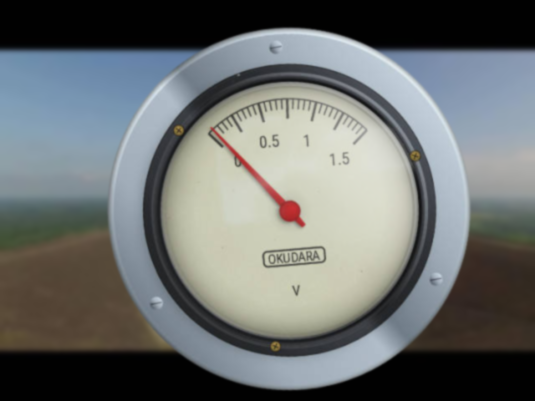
0.05 V
